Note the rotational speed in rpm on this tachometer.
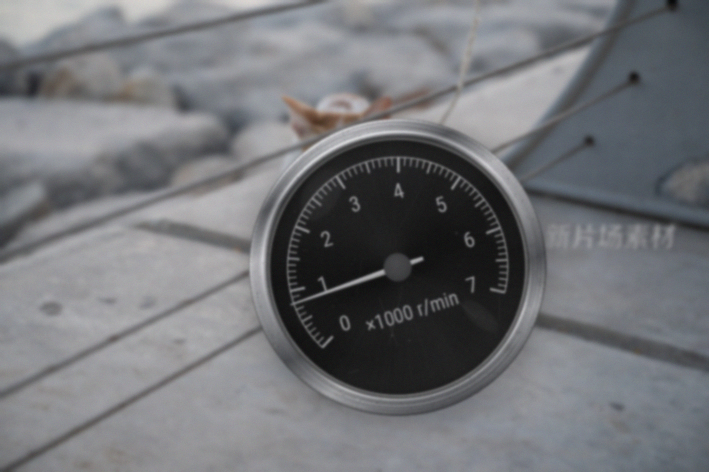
800 rpm
